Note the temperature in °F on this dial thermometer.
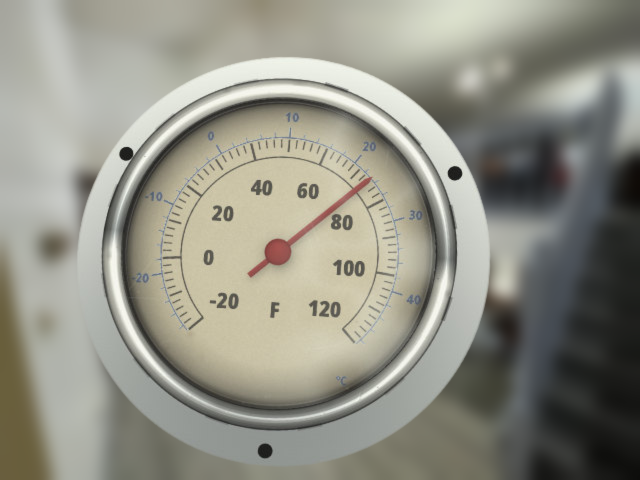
74 °F
